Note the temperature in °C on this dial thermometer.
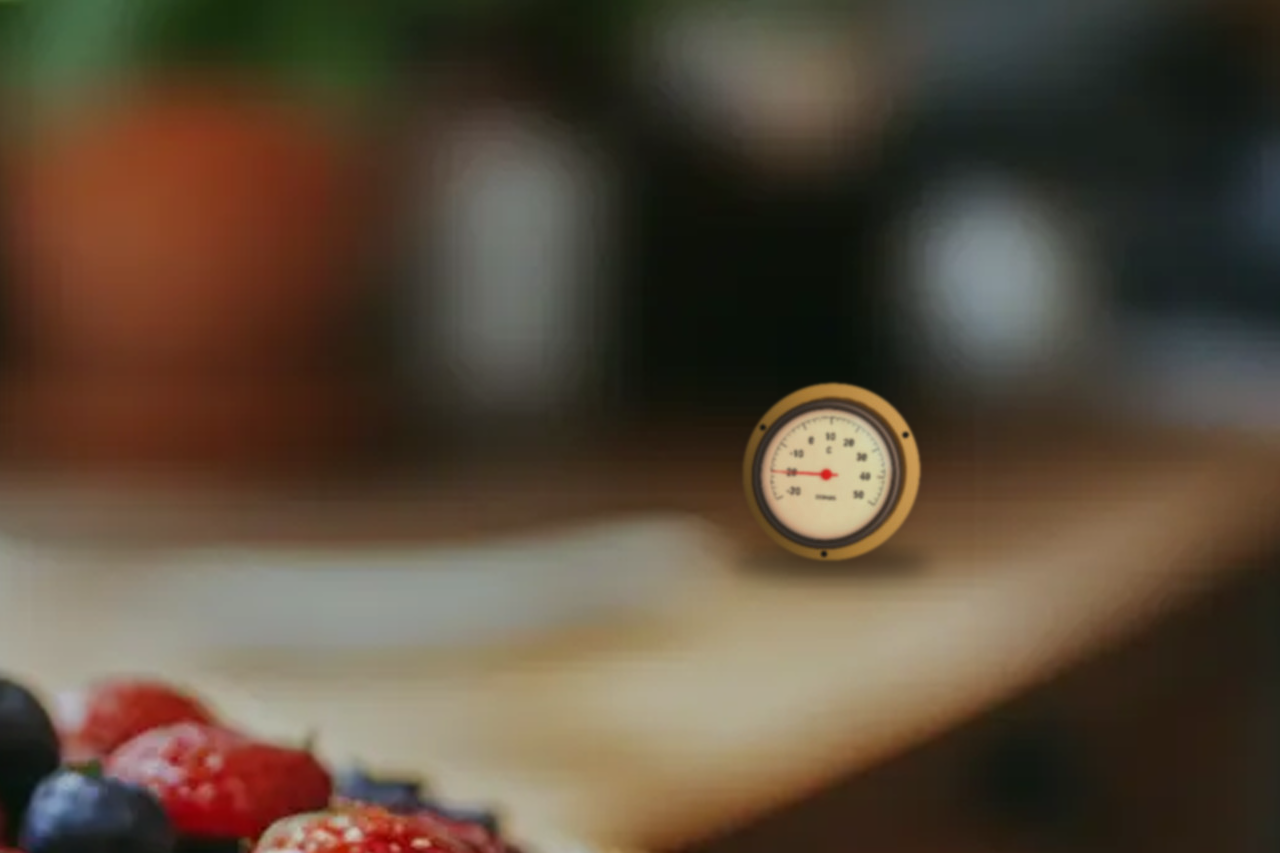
-20 °C
